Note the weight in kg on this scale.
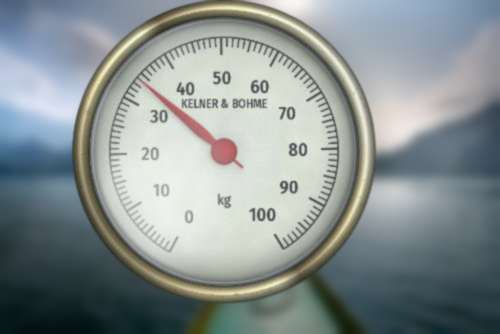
34 kg
